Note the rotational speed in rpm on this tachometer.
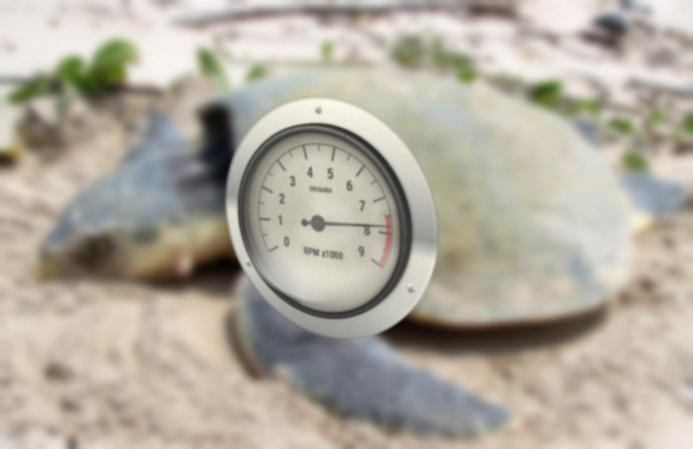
7750 rpm
